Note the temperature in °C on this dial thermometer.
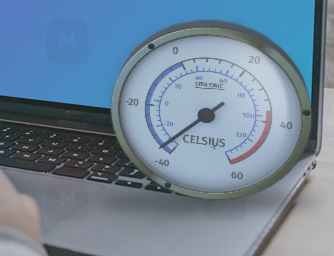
-36 °C
